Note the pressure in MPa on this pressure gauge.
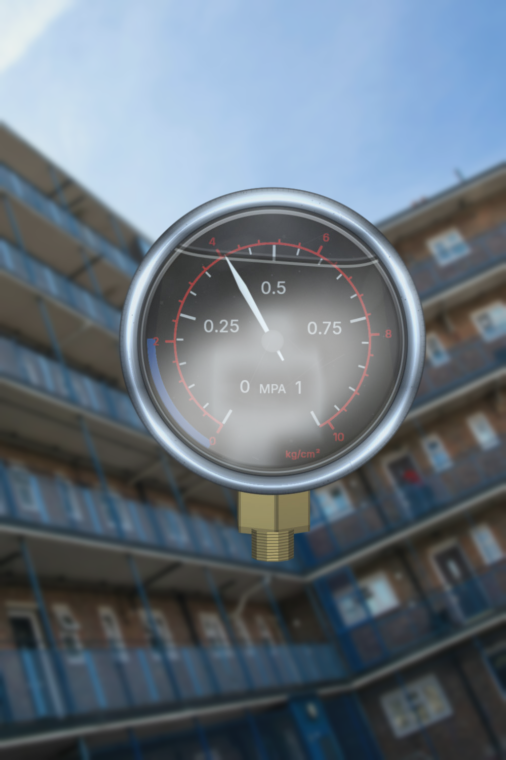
0.4 MPa
